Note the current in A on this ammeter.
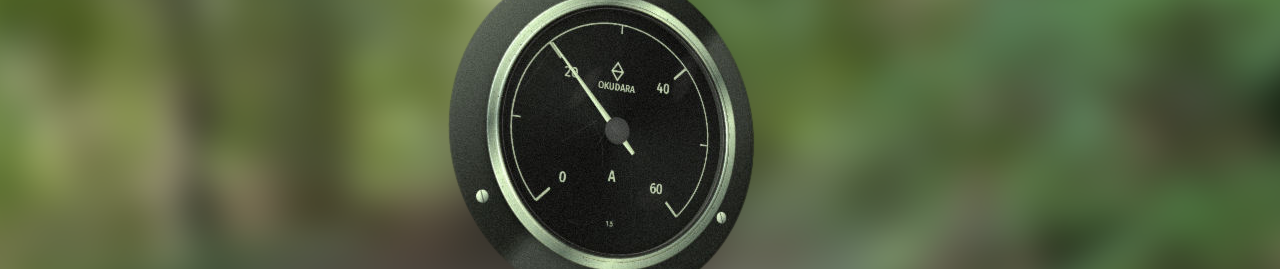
20 A
